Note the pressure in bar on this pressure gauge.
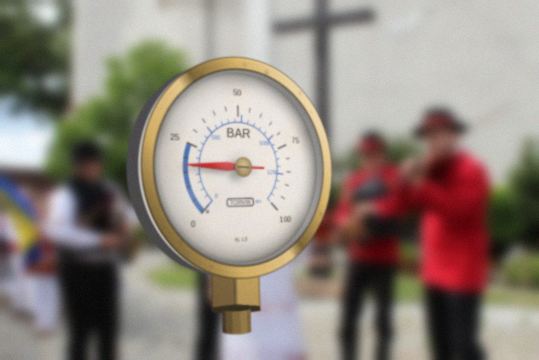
17.5 bar
